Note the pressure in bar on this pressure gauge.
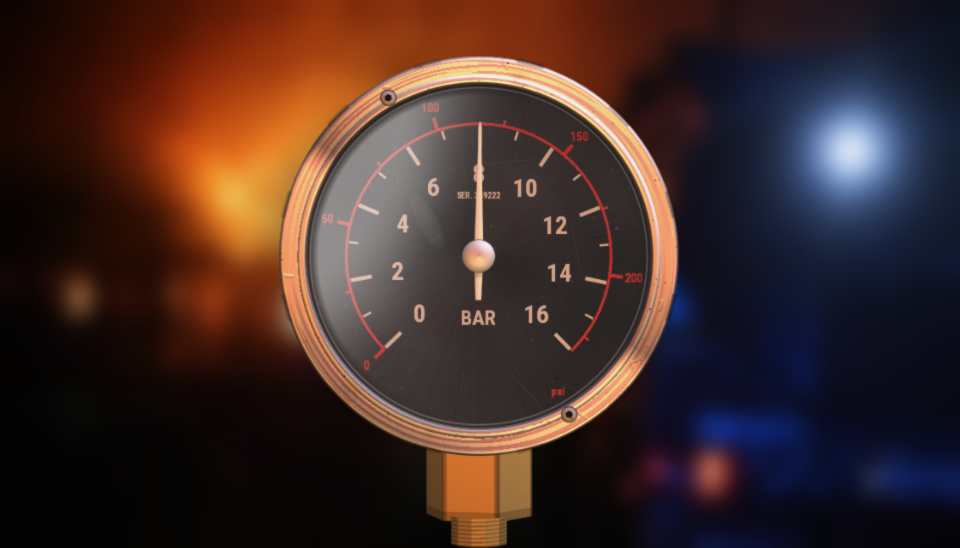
8 bar
